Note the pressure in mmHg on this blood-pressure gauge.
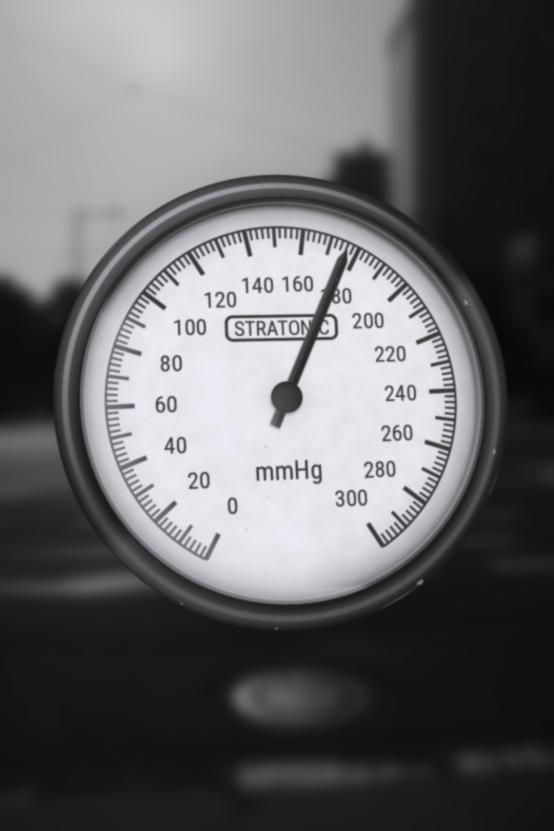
176 mmHg
